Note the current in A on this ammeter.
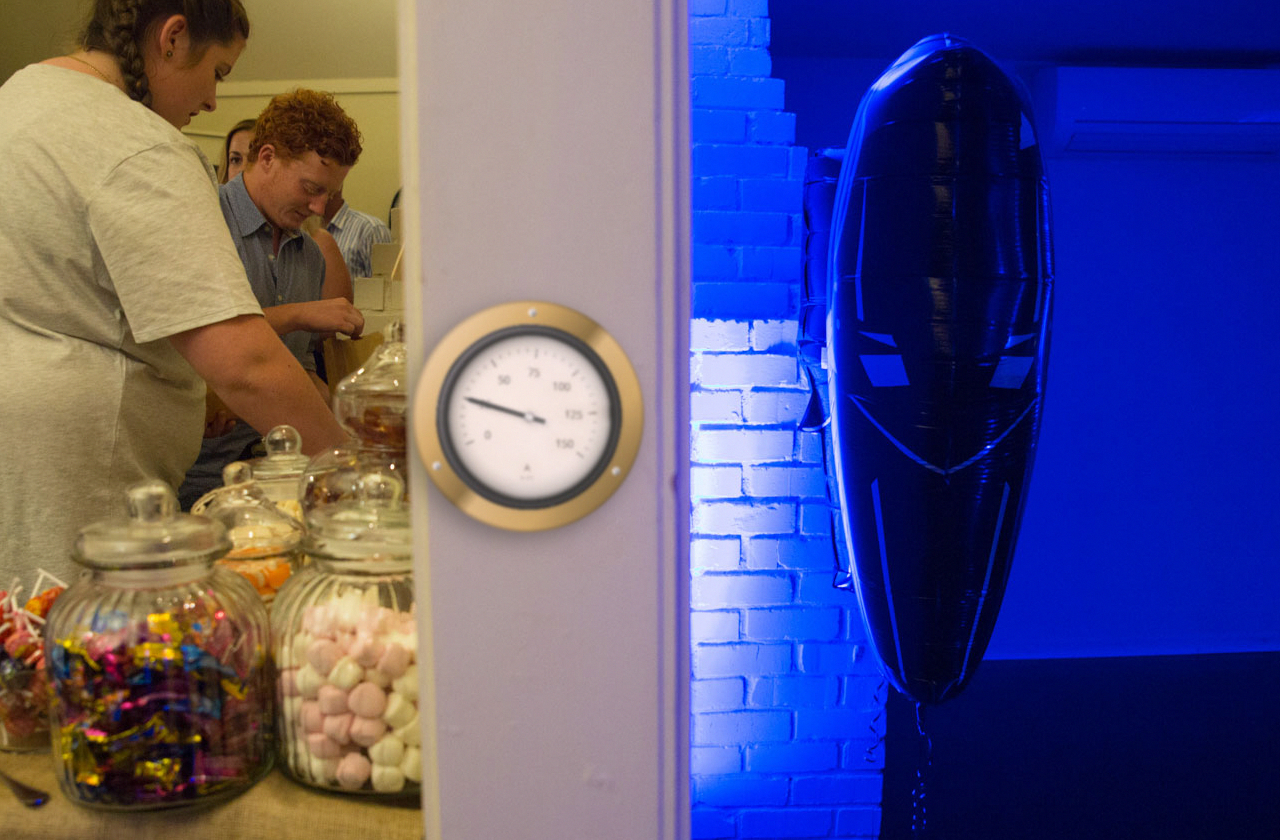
25 A
